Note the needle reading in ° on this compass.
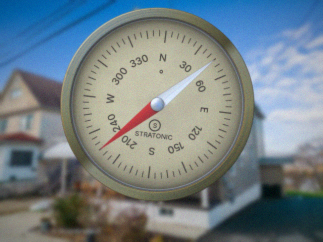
225 °
